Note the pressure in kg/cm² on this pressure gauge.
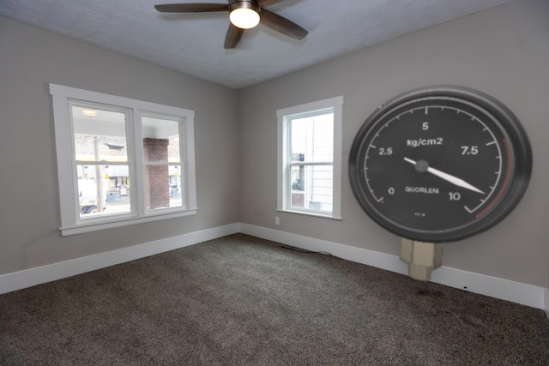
9.25 kg/cm²
